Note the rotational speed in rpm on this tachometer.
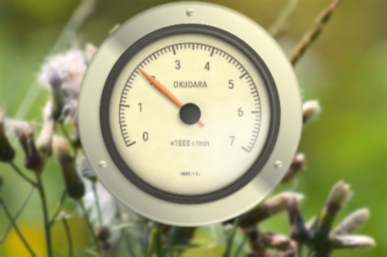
2000 rpm
